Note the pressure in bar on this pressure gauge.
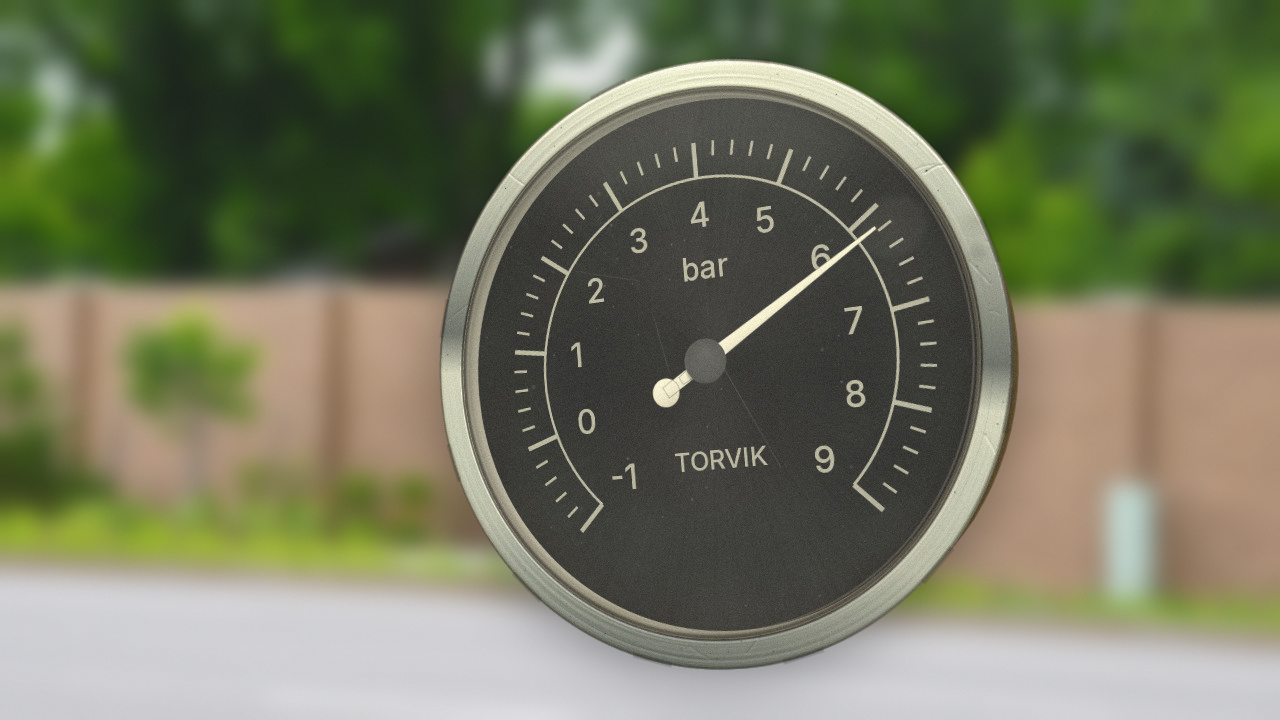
6.2 bar
